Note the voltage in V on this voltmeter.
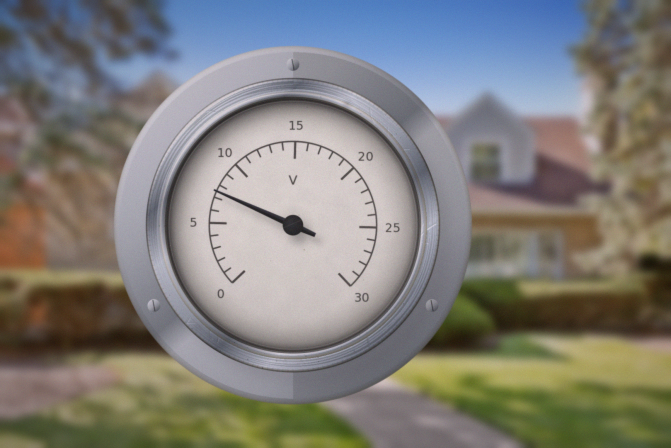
7.5 V
